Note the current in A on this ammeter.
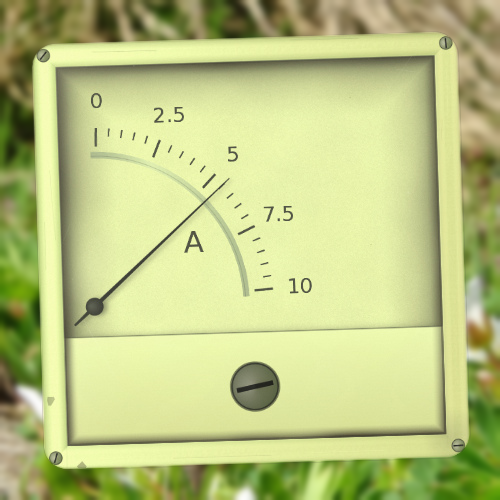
5.5 A
